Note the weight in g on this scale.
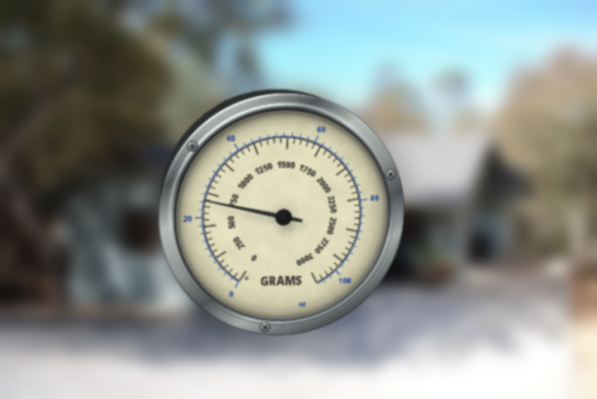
700 g
